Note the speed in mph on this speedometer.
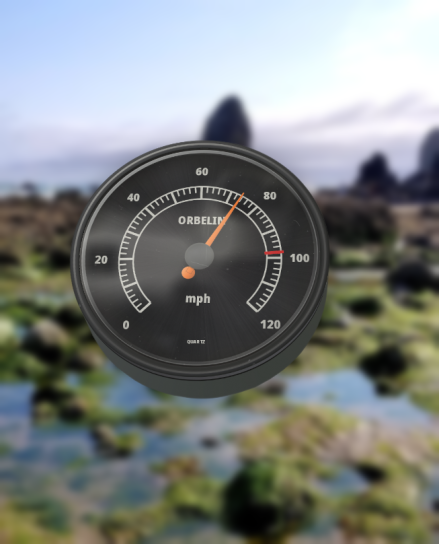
74 mph
